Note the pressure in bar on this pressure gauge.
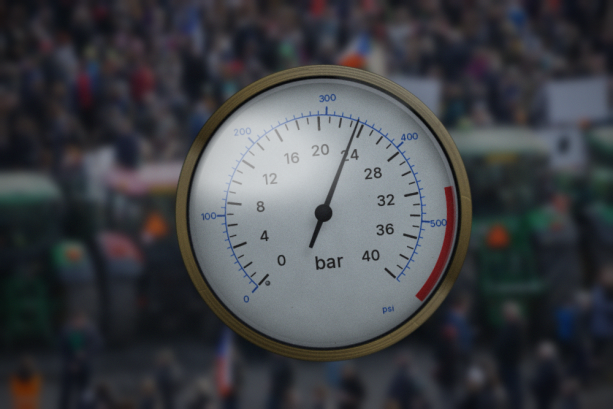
23.5 bar
